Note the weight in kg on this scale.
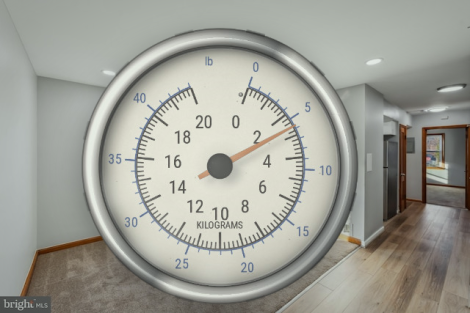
2.6 kg
